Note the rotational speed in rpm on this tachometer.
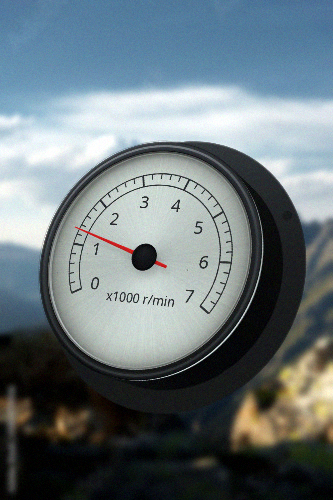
1300 rpm
